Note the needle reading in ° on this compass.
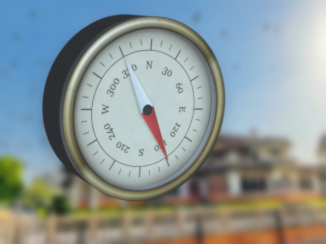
150 °
